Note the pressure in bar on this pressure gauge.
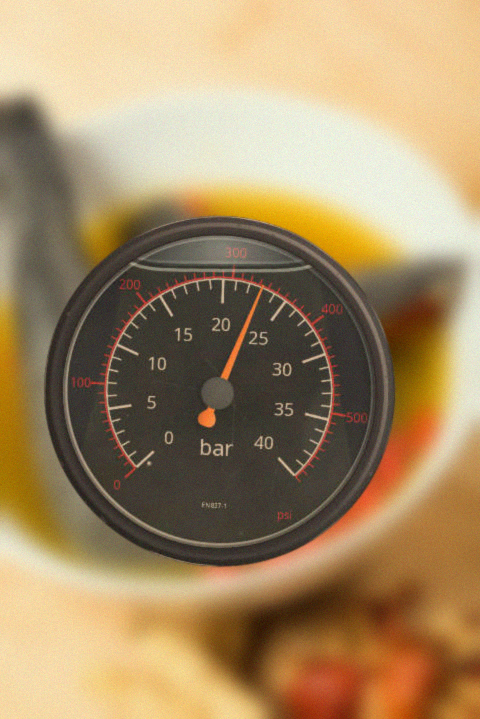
23 bar
